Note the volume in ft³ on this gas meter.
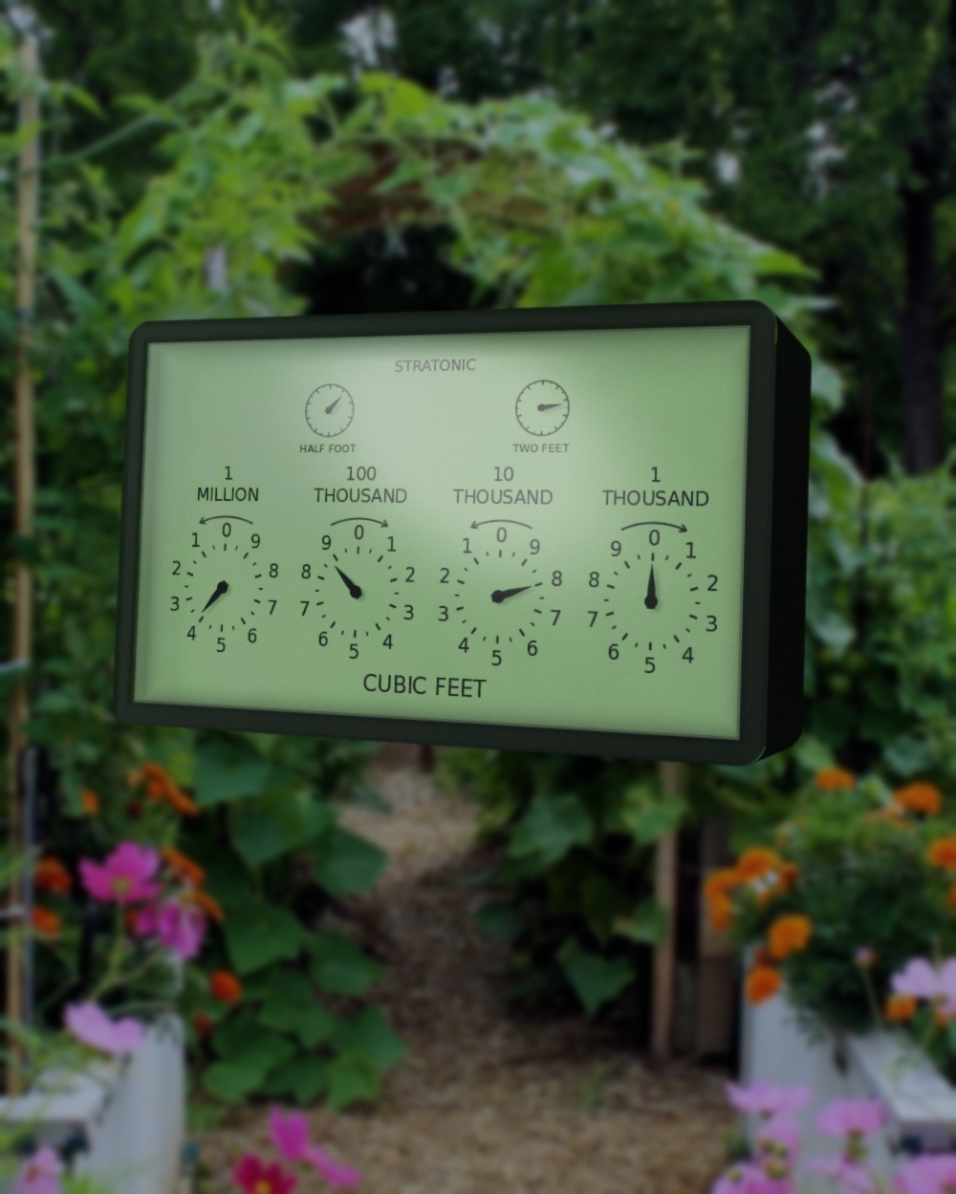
388000 ft³
